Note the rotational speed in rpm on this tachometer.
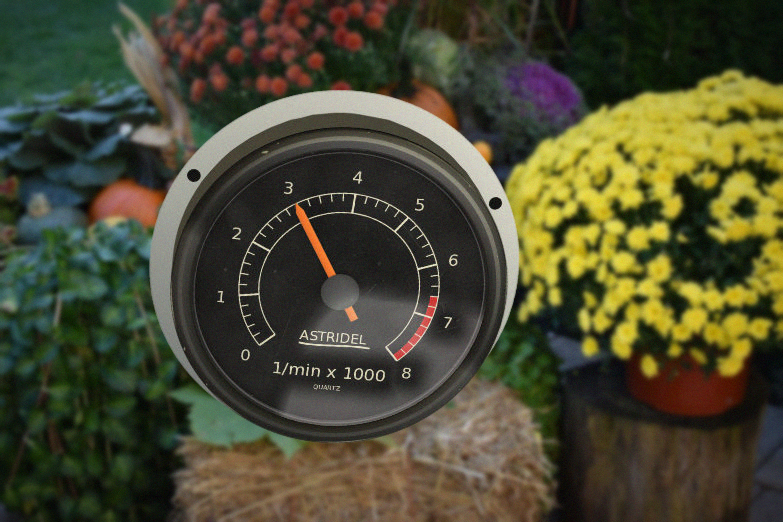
3000 rpm
